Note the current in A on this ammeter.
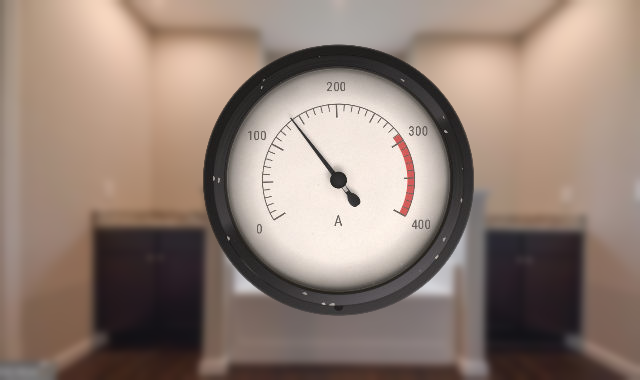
140 A
